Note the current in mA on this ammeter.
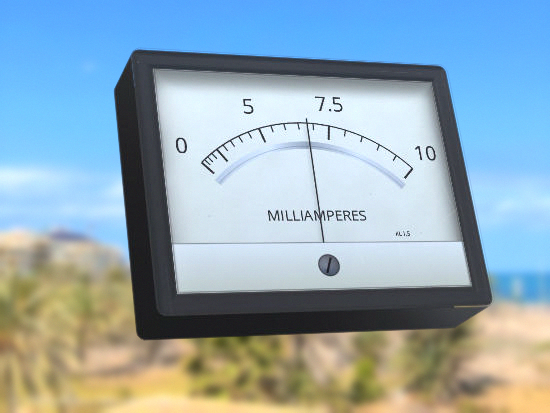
6.75 mA
